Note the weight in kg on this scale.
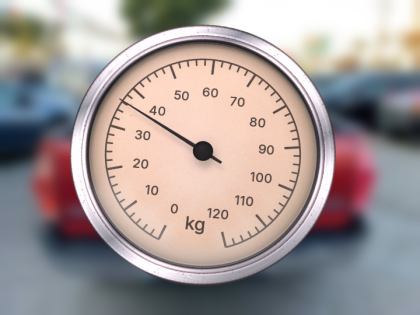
36 kg
